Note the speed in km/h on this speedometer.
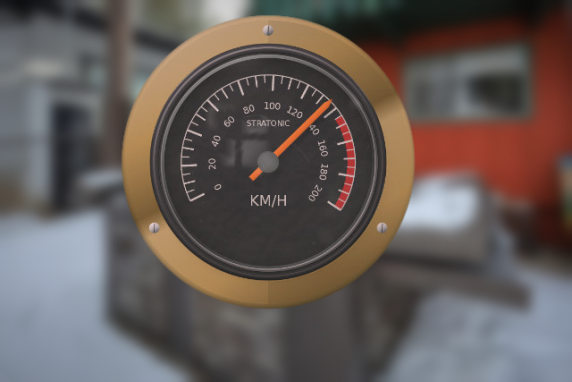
135 km/h
